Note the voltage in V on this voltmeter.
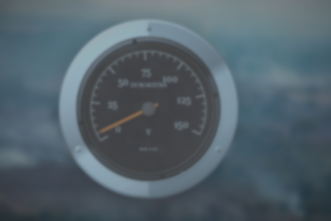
5 V
